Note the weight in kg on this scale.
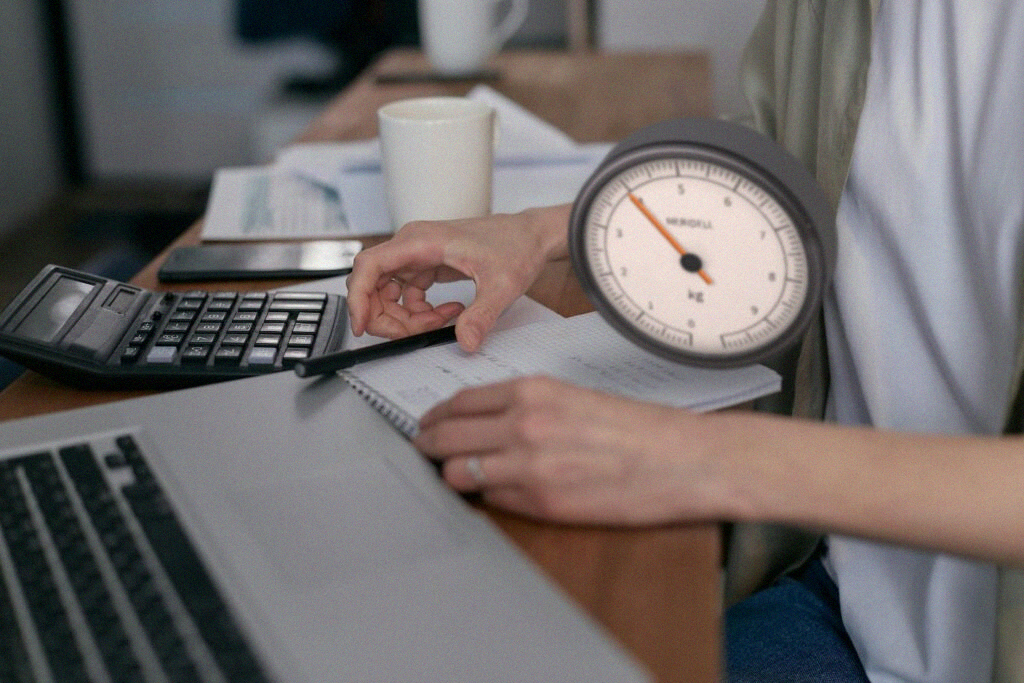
4 kg
